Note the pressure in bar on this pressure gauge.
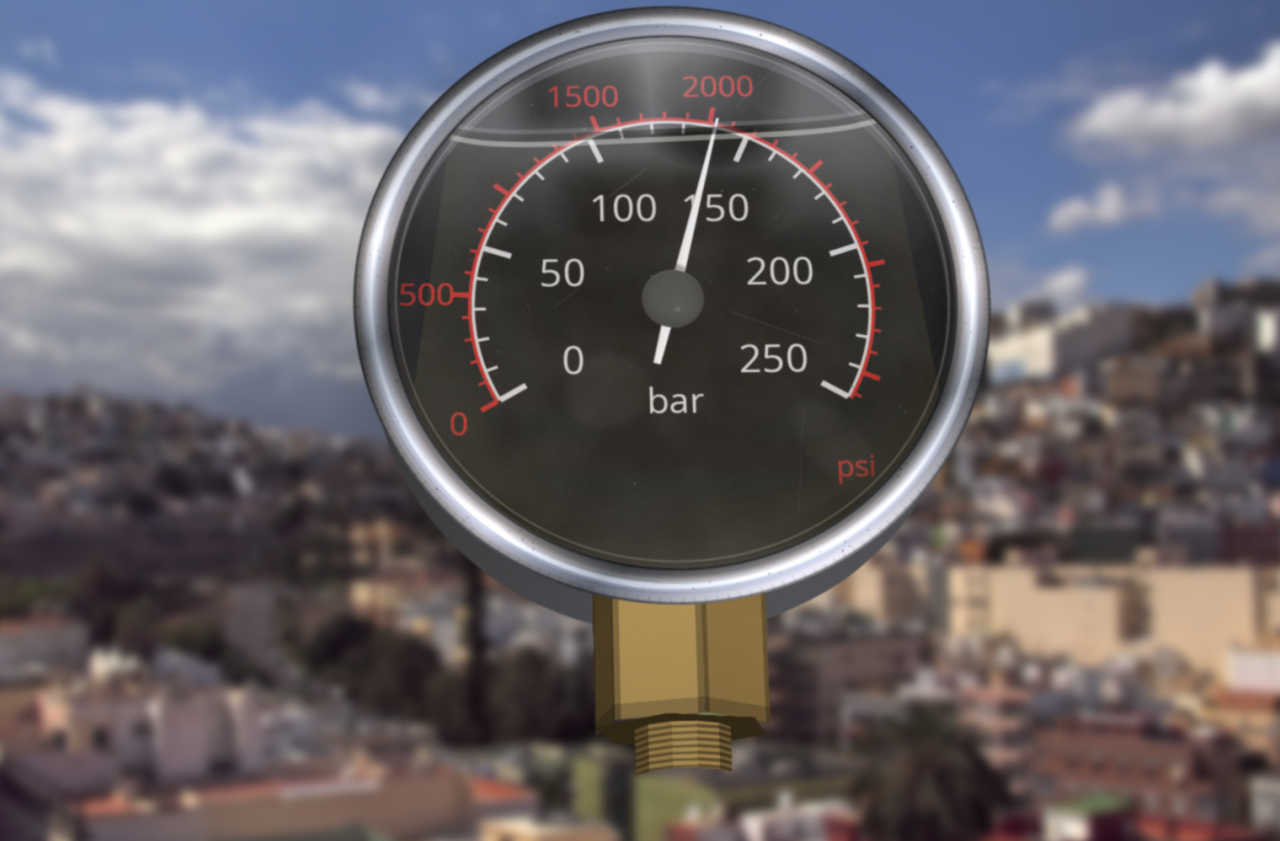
140 bar
